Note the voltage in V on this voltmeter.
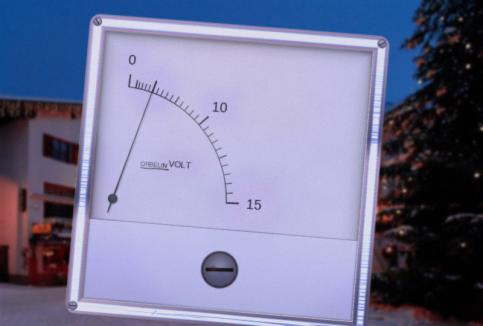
5 V
